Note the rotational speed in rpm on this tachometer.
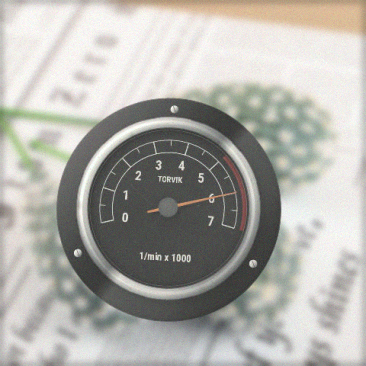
6000 rpm
